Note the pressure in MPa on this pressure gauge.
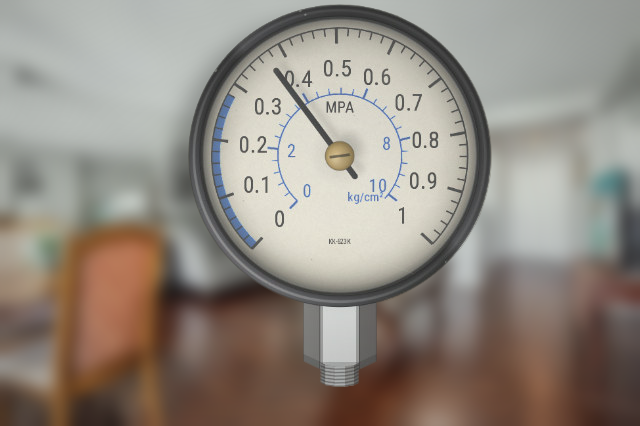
0.37 MPa
